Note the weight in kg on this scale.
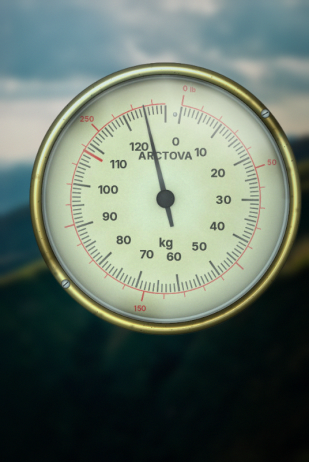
125 kg
